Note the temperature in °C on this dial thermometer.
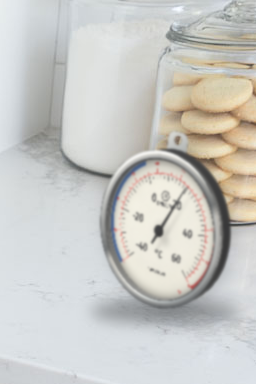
20 °C
